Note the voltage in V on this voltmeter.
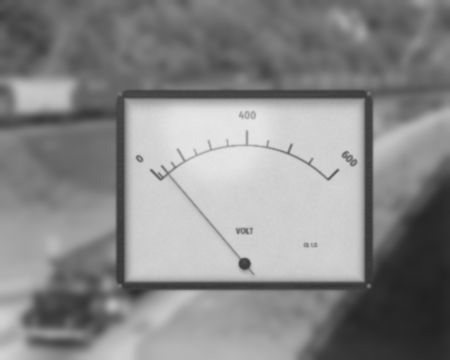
100 V
